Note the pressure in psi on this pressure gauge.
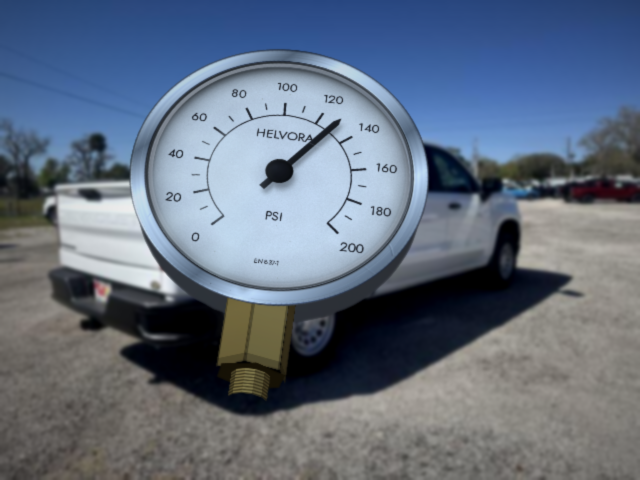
130 psi
